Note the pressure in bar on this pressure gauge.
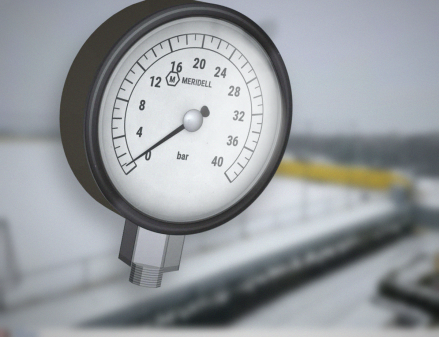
1 bar
